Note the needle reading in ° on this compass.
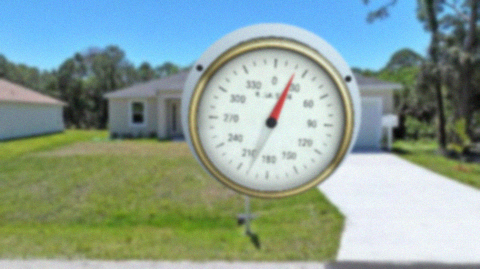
20 °
